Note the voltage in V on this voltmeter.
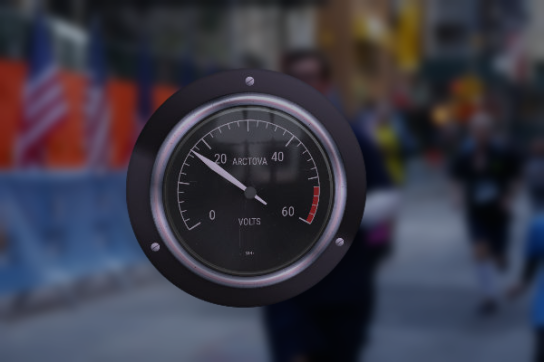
17 V
